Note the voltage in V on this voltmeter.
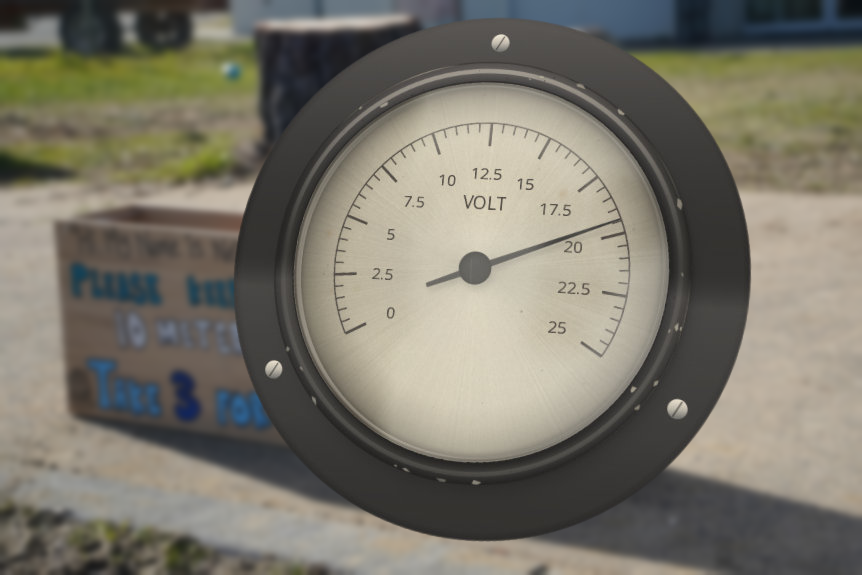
19.5 V
